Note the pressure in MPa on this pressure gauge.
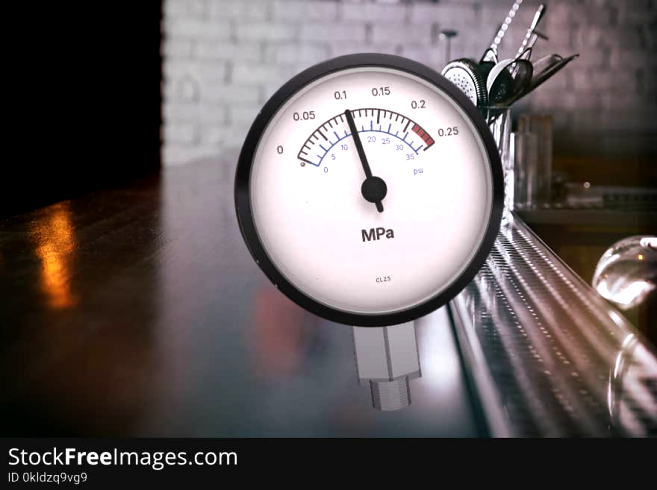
0.1 MPa
